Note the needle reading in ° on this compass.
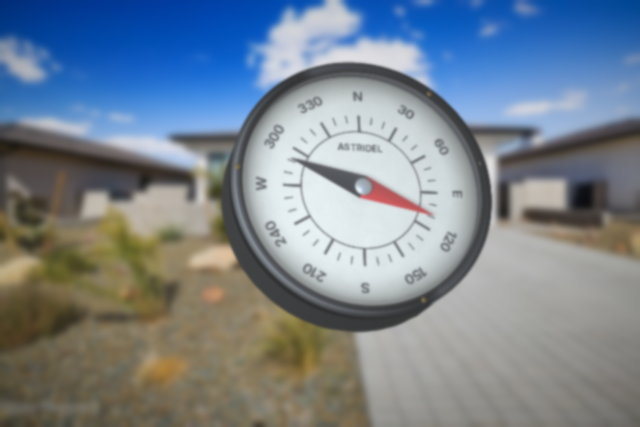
110 °
